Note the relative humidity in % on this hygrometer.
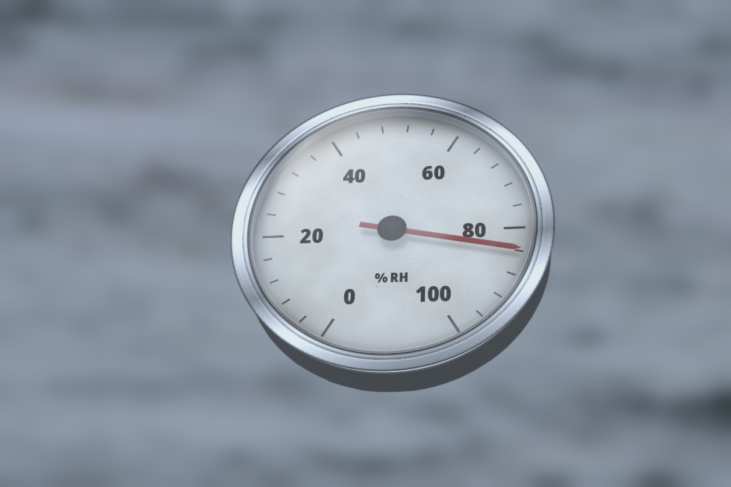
84 %
